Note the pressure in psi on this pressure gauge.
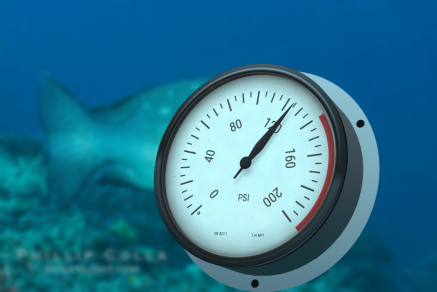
125 psi
